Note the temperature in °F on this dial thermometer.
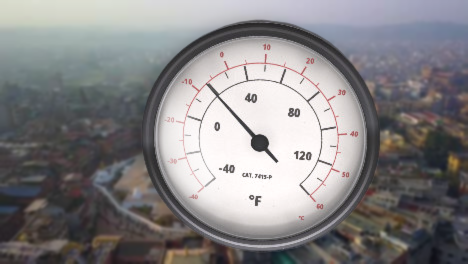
20 °F
